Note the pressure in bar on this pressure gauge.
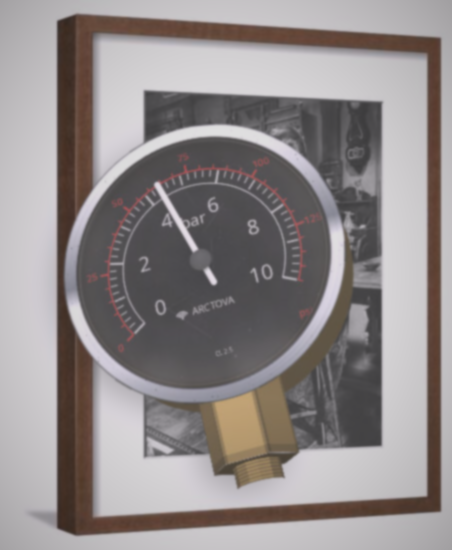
4.4 bar
